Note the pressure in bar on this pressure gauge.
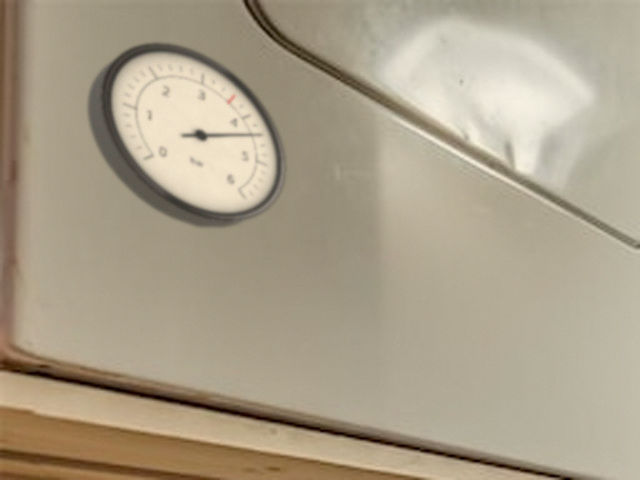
4.4 bar
